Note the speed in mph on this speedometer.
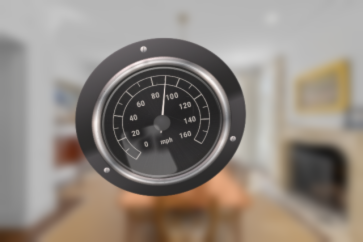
90 mph
